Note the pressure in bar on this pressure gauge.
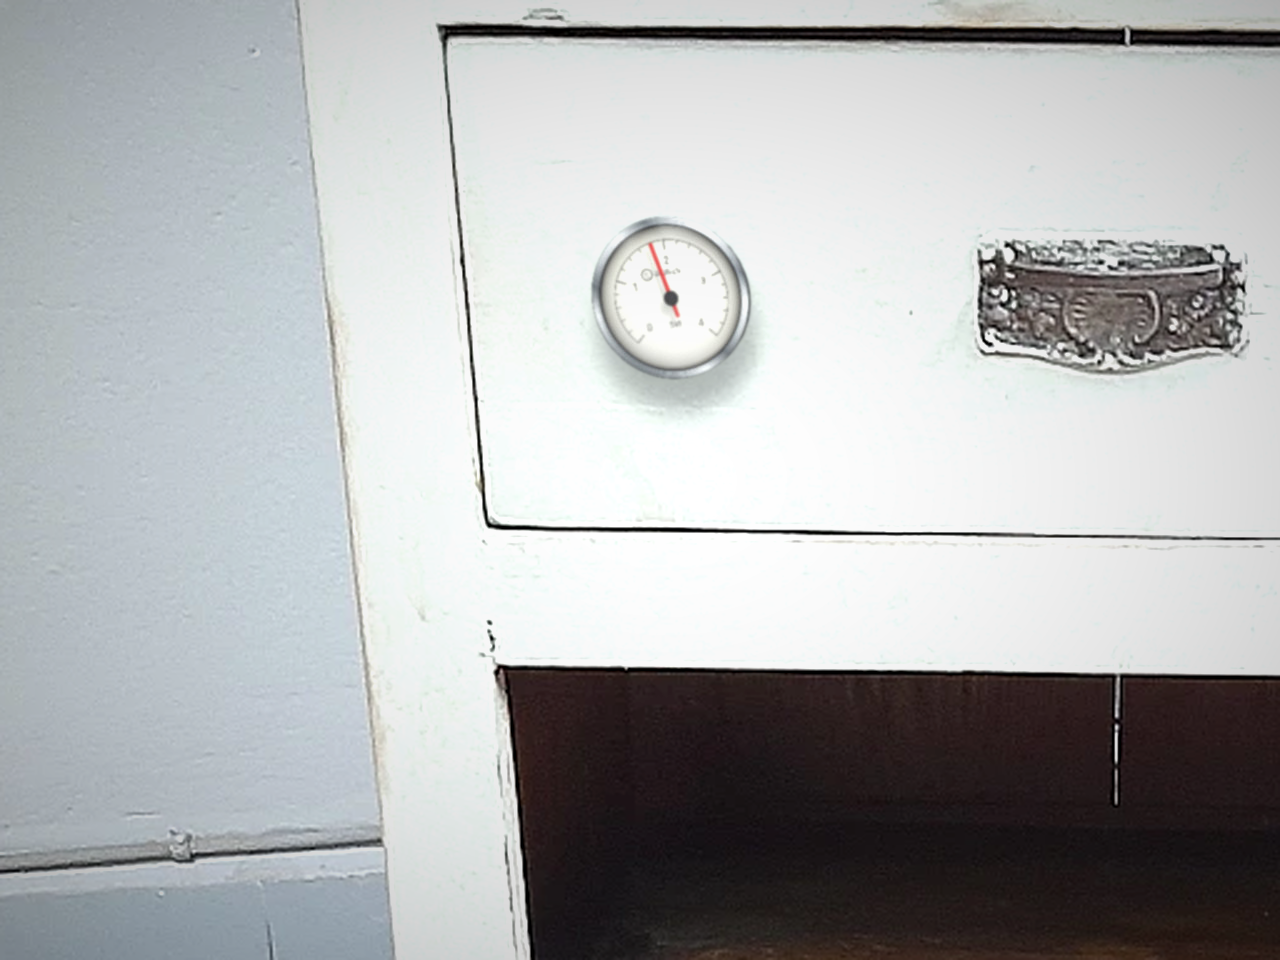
1.8 bar
